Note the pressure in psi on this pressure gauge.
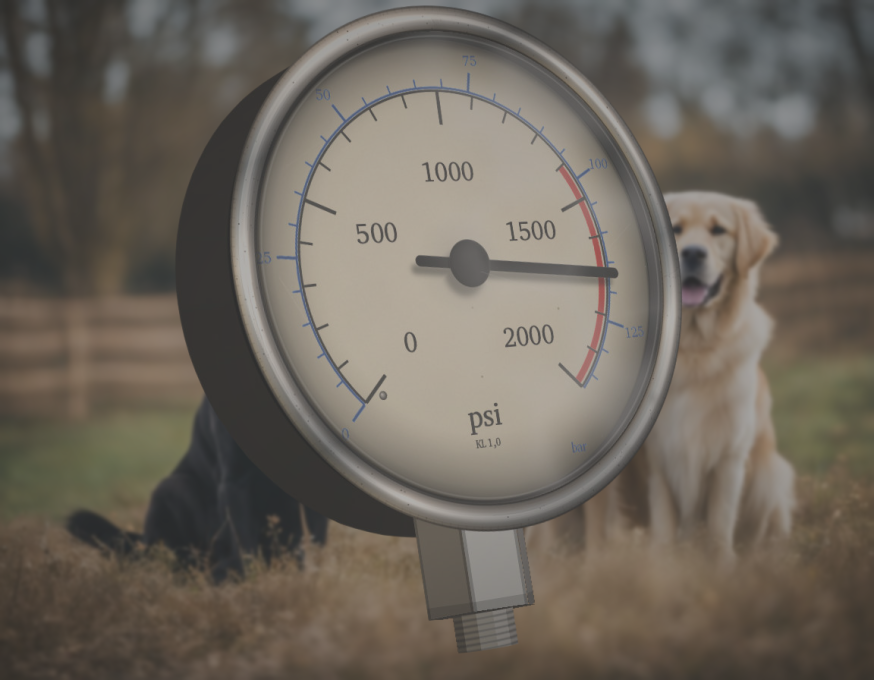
1700 psi
